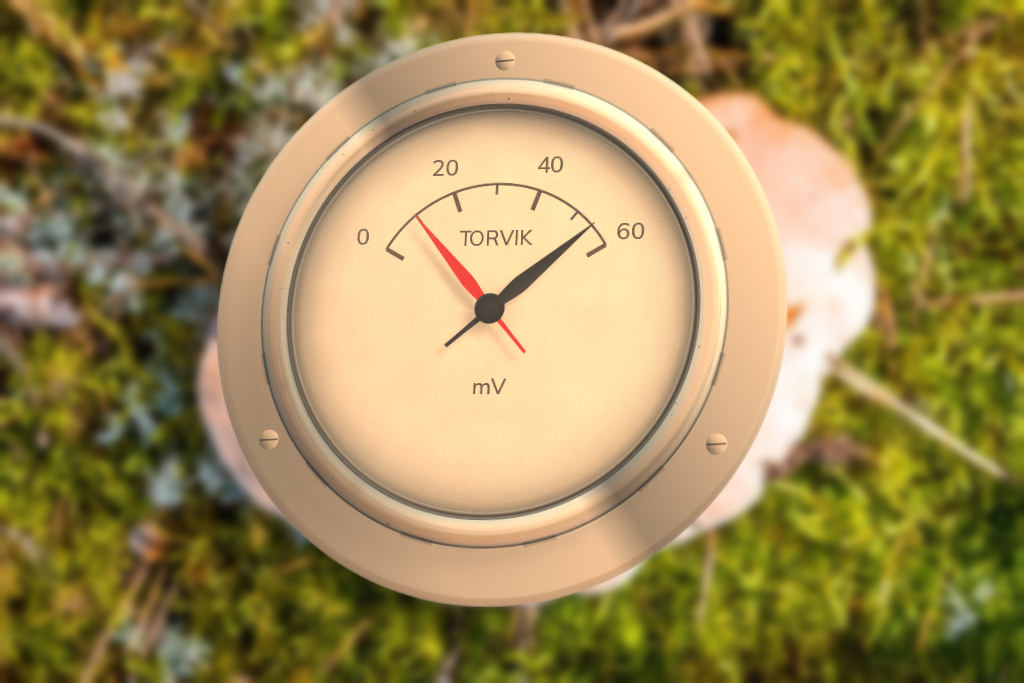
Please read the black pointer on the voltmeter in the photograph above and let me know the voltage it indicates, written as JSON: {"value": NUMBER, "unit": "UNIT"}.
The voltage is {"value": 55, "unit": "mV"}
